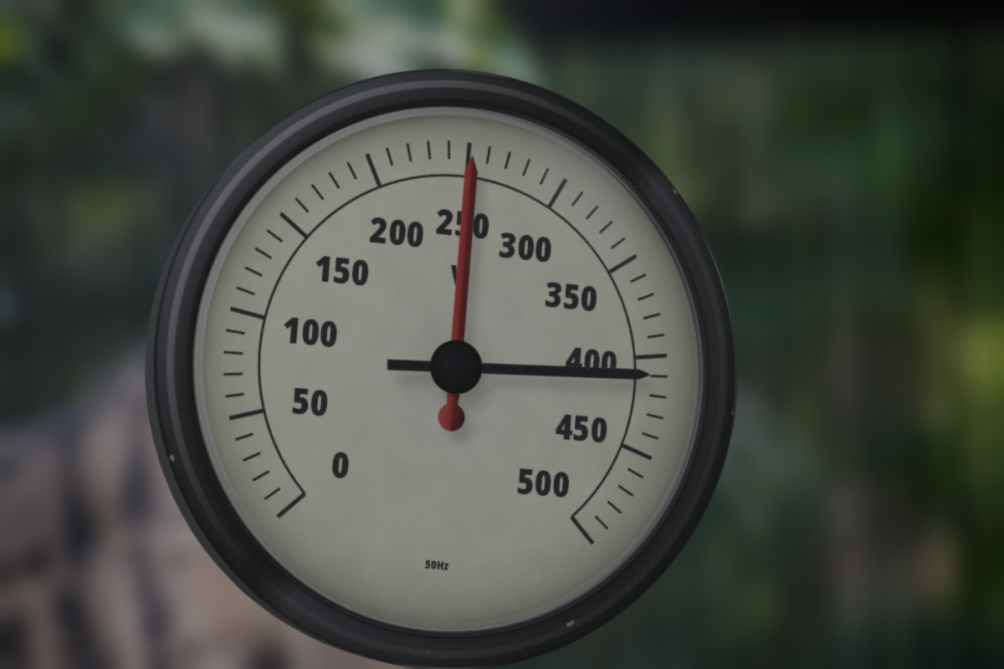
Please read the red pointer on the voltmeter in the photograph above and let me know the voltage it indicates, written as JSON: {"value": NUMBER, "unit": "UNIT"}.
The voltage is {"value": 250, "unit": "V"}
